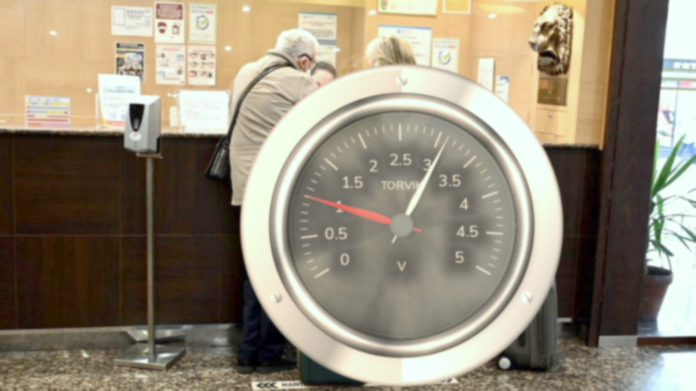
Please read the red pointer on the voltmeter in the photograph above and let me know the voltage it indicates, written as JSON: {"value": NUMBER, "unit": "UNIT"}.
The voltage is {"value": 1, "unit": "V"}
